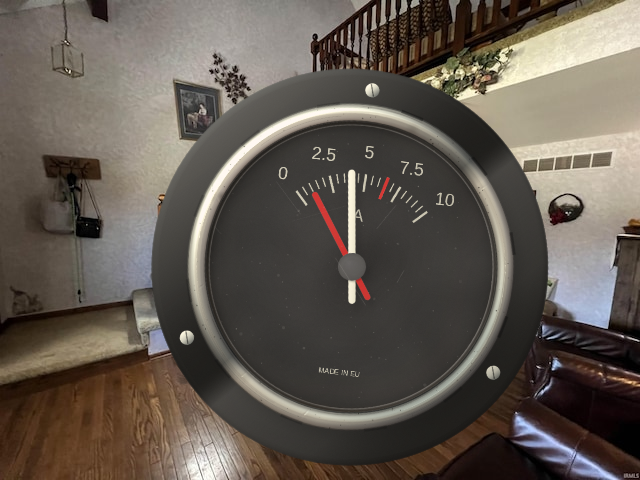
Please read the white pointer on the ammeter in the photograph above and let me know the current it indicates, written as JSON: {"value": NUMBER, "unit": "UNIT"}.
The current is {"value": 4, "unit": "A"}
